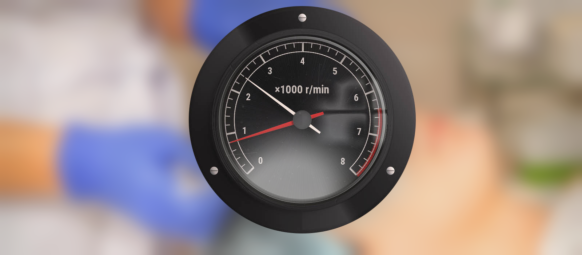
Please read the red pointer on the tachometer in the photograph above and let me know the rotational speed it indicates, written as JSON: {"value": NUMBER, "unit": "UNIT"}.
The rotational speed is {"value": 800, "unit": "rpm"}
